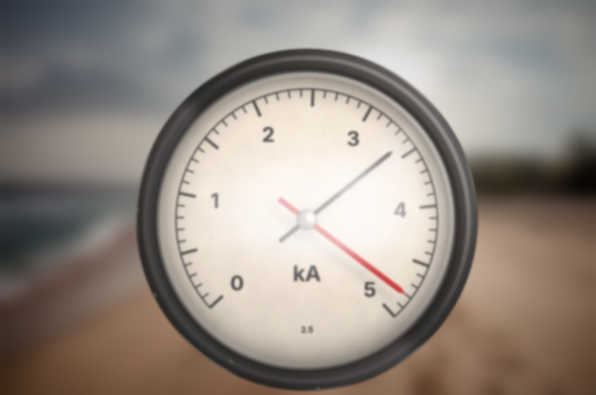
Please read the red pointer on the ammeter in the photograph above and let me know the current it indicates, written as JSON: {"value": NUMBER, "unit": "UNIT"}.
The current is {"value": 4.8, "unit": "kA"}
